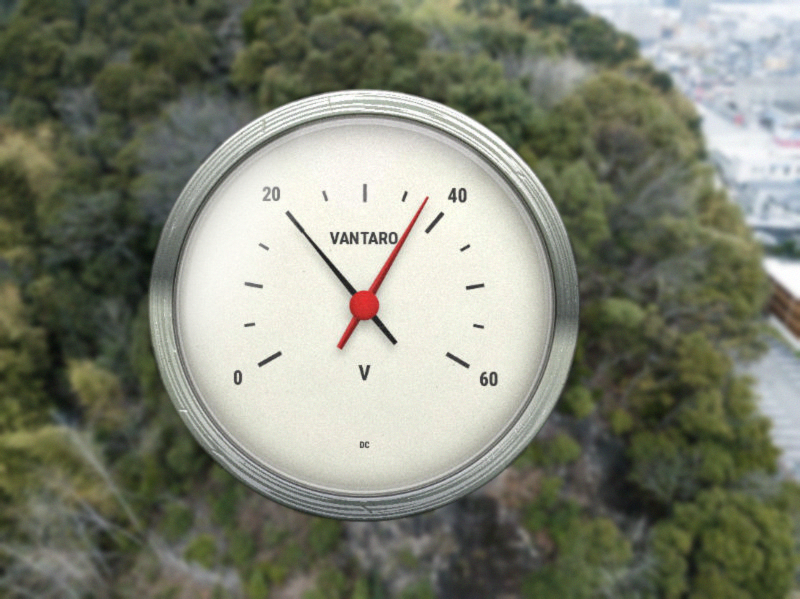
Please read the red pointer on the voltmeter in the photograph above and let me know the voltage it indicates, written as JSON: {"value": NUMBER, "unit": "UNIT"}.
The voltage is {"value": 37.5, "unit": "V"}
